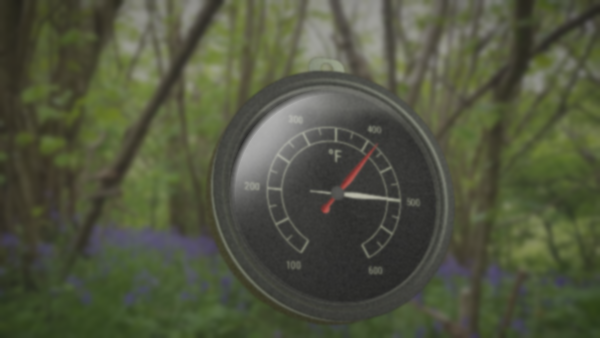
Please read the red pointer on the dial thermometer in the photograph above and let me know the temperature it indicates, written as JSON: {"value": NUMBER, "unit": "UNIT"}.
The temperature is {"value": 412.5, "unit": "°F"}
